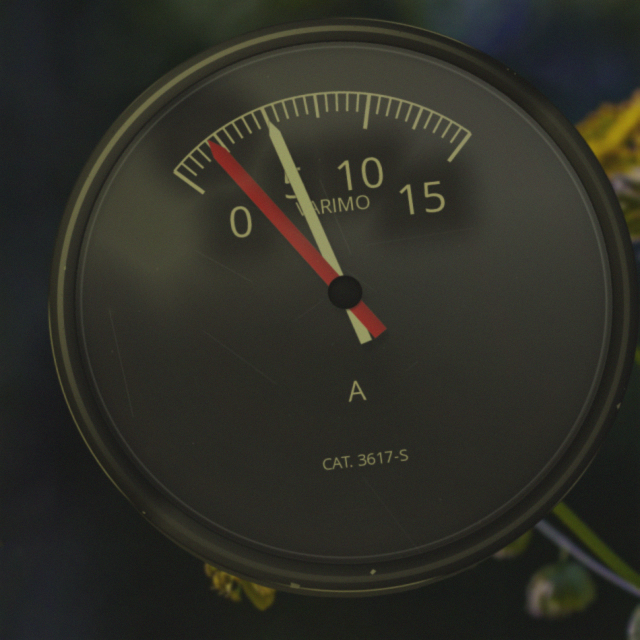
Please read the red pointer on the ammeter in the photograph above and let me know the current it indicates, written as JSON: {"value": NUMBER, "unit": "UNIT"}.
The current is {"value": 2, "unit": "A"}
